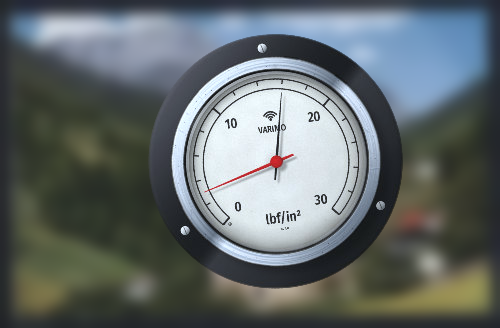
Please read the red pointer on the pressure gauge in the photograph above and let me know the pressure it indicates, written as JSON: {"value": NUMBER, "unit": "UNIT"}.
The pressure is {"value": 3, "unit": "psi"}
